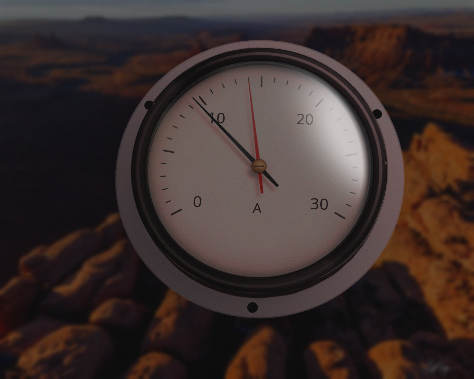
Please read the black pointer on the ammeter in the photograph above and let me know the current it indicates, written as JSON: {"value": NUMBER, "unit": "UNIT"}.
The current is {"value": 9.5, "unit": "A"}
